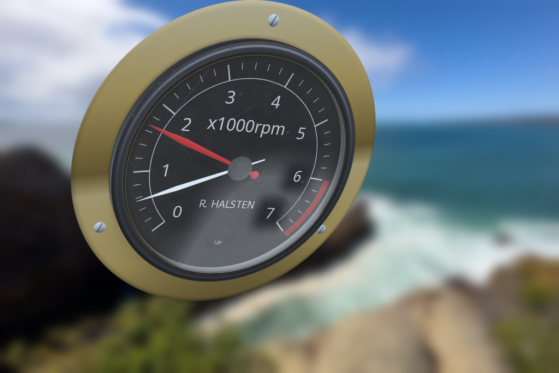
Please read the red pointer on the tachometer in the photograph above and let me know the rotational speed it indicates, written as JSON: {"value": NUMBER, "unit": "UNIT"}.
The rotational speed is {"value": 1700, "unit": "rpm"}
